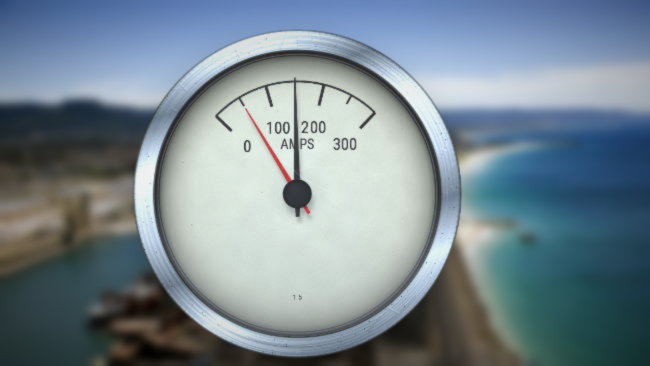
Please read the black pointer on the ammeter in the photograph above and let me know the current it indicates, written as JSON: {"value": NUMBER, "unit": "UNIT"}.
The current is {"value": 150, "unit": "A"}
